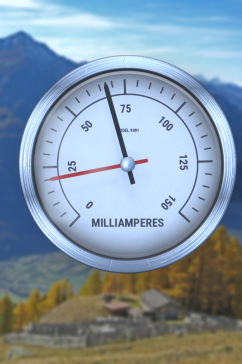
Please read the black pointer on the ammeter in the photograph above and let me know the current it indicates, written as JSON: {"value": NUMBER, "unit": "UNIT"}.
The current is {"value": 67.5, "unit": "mA"}
